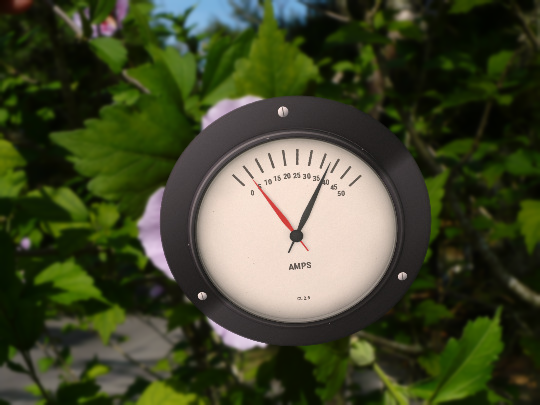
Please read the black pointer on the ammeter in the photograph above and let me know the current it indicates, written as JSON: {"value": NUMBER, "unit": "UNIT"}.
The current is {"value": 37.5, "unit": "A"}
